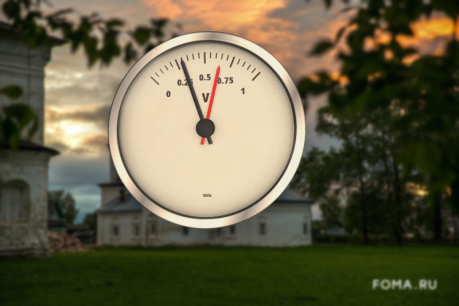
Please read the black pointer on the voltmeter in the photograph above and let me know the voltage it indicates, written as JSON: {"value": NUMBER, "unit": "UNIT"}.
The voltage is {"value": 0.3, "unit": "V"}
